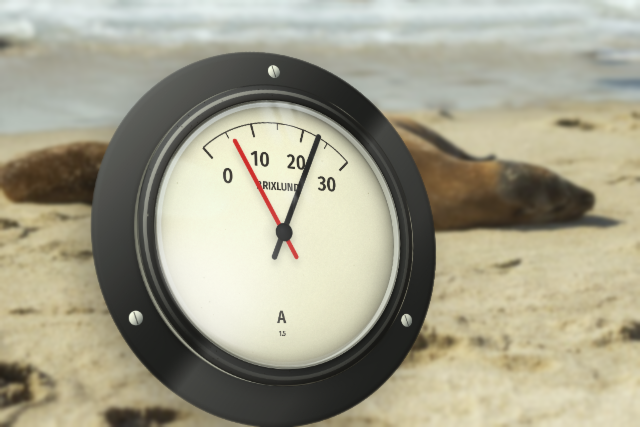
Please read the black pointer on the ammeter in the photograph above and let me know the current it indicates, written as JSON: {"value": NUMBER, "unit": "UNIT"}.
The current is {"value": 22.5, "unit": "A"}
